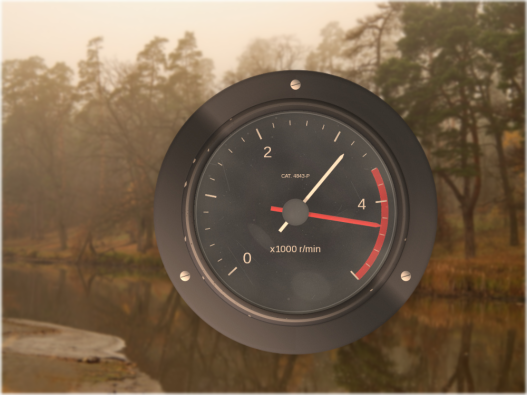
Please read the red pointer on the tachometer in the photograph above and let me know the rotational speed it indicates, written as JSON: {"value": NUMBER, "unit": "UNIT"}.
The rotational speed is {"value": 4300, "unit": "rpm"}
